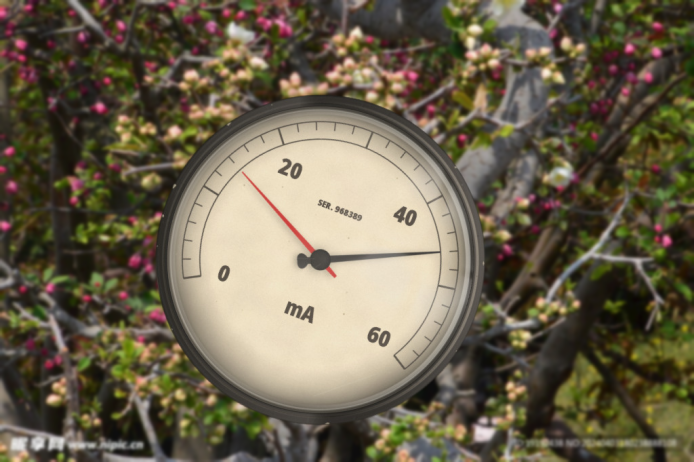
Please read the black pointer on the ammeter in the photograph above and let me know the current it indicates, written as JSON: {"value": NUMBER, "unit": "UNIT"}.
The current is {"value": 46, "unit": "mA"}
